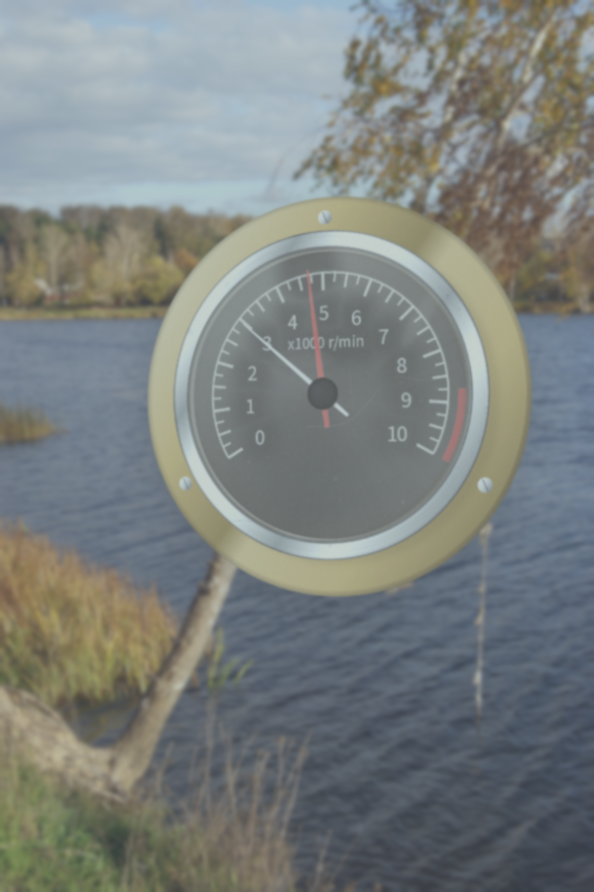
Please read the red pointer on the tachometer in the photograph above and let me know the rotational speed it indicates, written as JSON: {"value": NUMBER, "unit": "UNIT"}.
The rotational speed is {"value": 4750, "unit": "rpm"}
